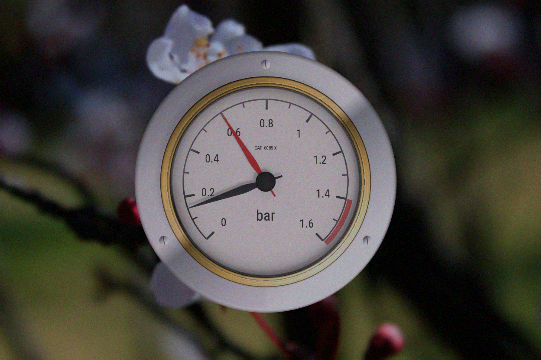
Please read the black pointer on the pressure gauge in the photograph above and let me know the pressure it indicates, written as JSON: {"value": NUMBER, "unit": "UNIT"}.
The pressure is {"value": 0.15, "unit": "bar"}
